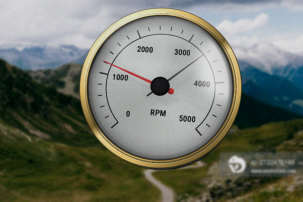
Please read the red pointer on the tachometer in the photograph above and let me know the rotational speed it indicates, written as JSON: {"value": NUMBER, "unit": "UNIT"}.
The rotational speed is {"value": 1200, "unit": "rpm"}
